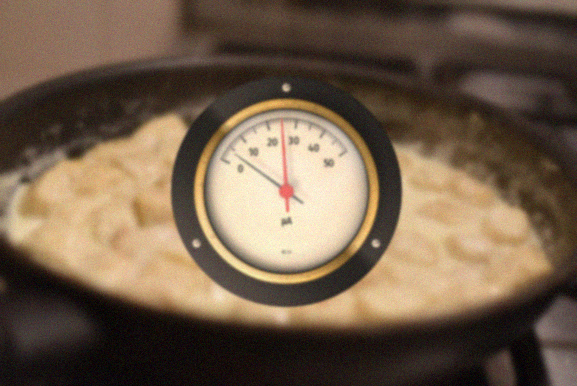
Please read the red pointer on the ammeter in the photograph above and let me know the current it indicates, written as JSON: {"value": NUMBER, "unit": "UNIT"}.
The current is {"value": 25, "unit": "µA"}
